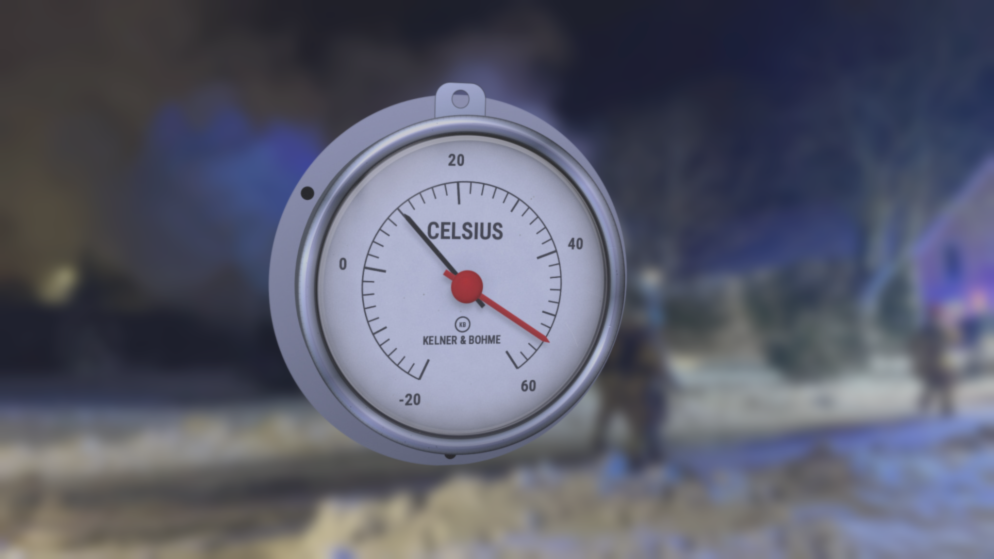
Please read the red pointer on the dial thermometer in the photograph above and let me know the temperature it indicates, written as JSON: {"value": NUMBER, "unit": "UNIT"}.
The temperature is {"value": 54, "unit": "°C"}
